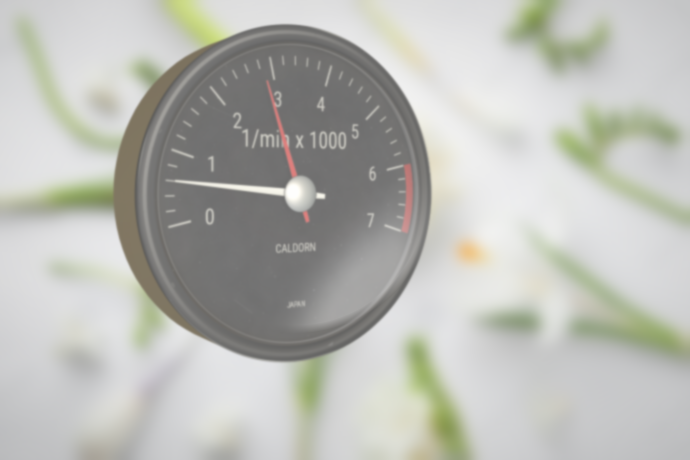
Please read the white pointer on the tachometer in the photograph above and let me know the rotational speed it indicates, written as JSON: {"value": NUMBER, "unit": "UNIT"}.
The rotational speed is {"value": 600, "unit": "rpm"}
